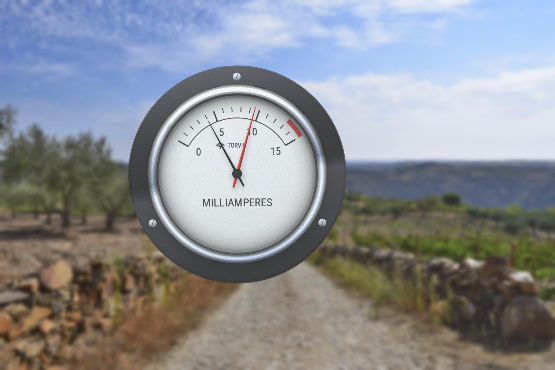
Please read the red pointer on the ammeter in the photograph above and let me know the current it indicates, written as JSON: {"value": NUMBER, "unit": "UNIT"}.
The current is {"value": 9.5, "unit": "mA"}
